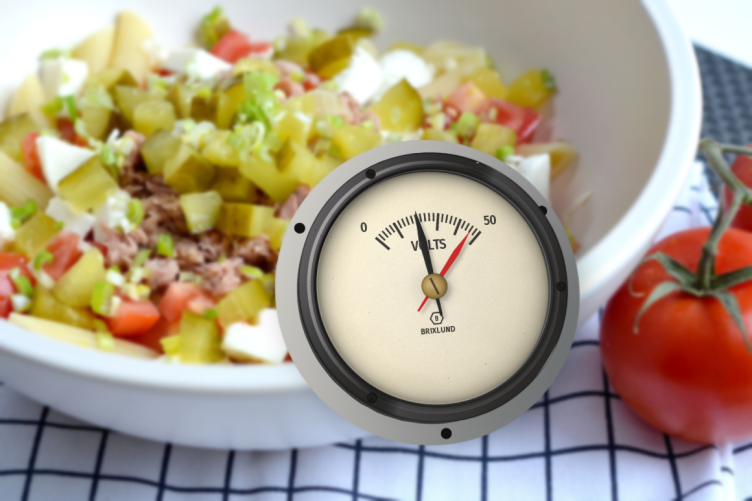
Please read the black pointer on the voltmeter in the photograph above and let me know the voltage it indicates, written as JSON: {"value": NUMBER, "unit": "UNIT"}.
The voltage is {"value": 20, "unit": "V"}
